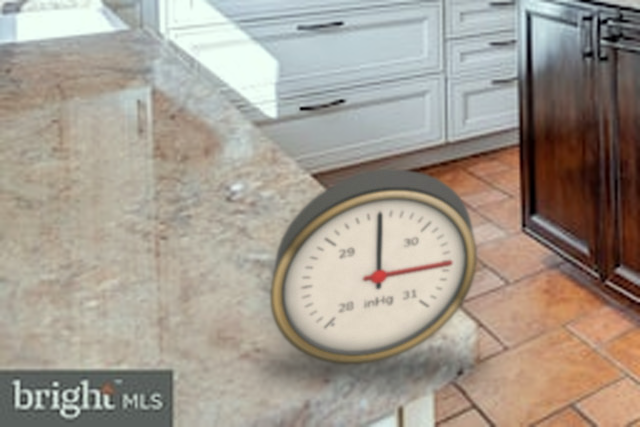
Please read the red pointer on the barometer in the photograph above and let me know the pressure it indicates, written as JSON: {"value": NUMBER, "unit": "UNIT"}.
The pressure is {"value": 30.5, "unit": "inHg"}
